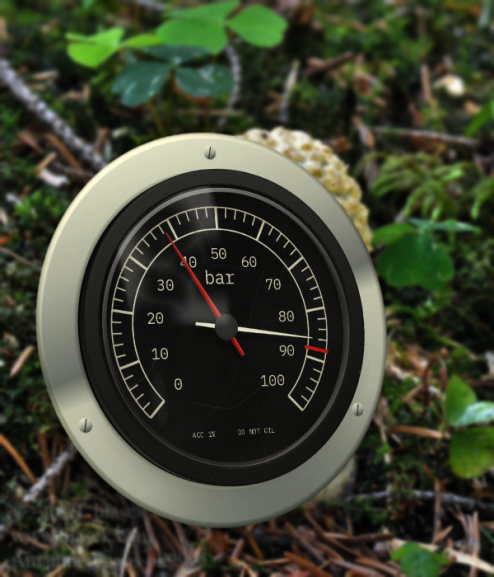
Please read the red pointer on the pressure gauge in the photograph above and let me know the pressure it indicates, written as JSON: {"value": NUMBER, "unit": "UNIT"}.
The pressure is {"value": 38, "unit": "bar"}
